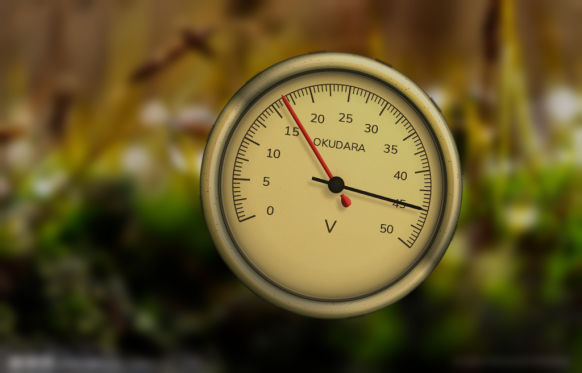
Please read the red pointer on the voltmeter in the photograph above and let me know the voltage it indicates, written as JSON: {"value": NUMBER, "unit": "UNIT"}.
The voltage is {"value": 16.5, "unit": "V"}
